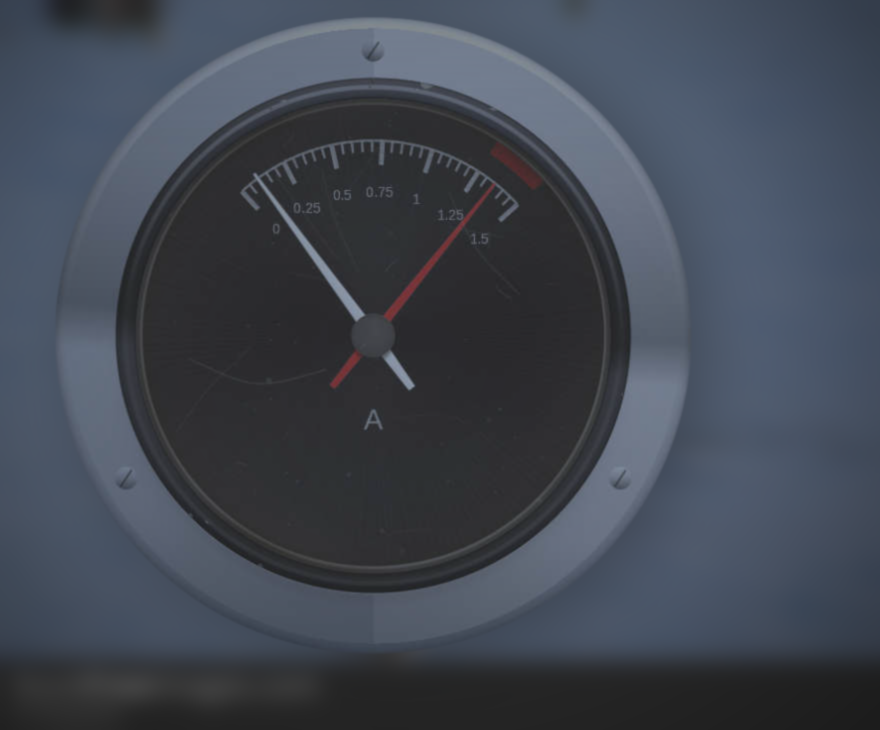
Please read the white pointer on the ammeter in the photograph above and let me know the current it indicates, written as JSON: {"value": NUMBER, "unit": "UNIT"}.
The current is {"value": 0.1, "unit": "A"}
